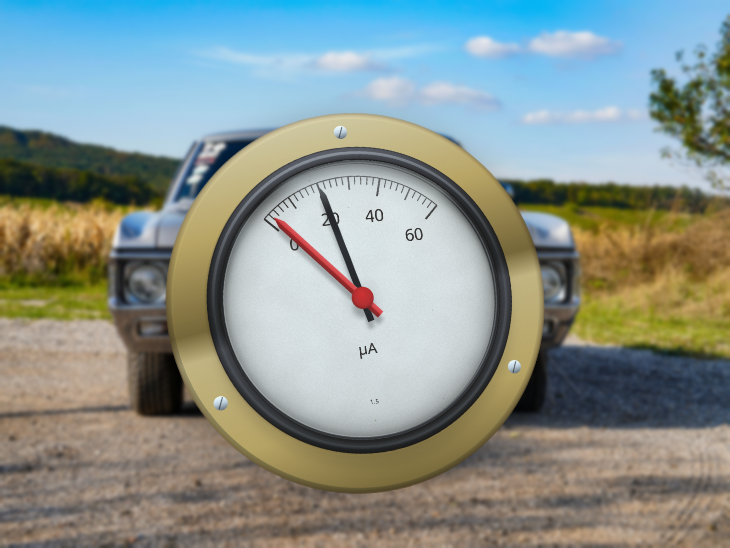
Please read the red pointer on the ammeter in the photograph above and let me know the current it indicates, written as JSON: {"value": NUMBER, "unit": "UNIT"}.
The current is {"value": 2, "unit": "µA"}
